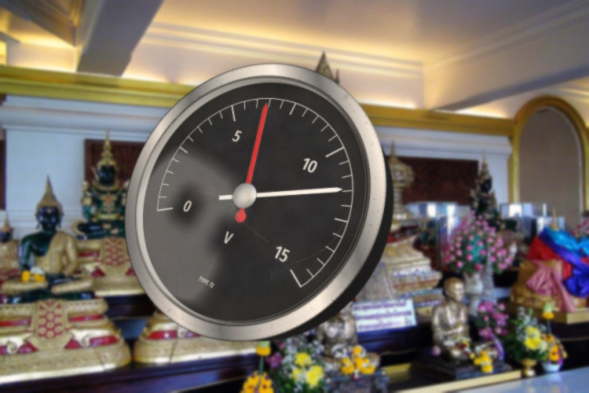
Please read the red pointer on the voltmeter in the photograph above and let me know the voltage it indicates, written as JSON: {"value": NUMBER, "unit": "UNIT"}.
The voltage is {"value": 6.5, "unit": "V"}
